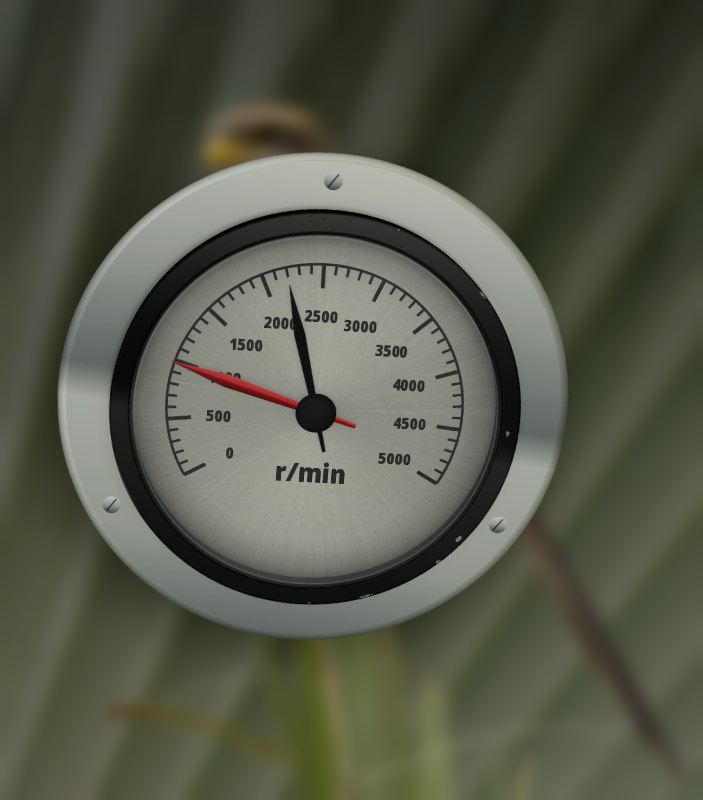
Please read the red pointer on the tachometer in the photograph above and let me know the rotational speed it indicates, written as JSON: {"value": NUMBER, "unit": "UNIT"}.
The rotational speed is {"value": 1000, "unit": "rpm"}
